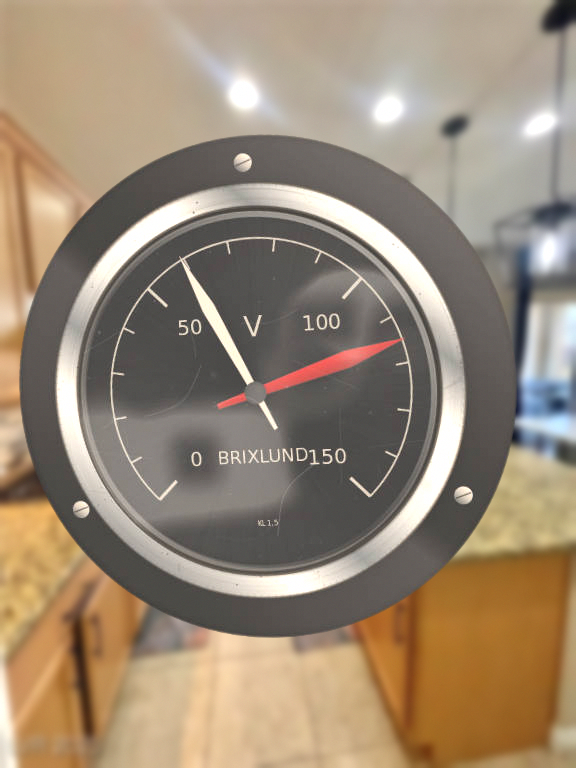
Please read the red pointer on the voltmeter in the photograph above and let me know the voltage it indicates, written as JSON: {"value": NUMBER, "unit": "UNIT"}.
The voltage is {"value": 115, "unit": "V"}
